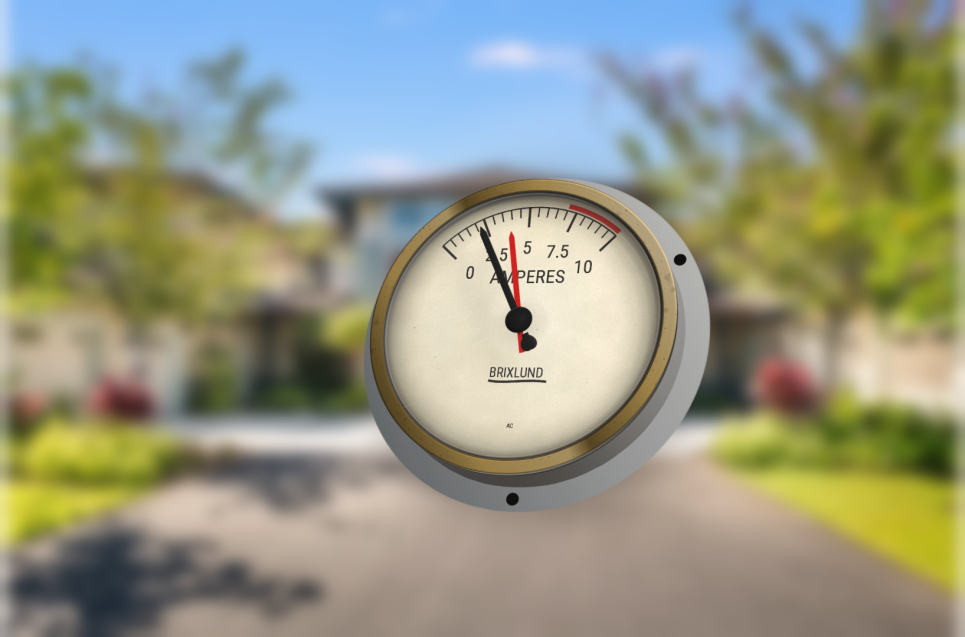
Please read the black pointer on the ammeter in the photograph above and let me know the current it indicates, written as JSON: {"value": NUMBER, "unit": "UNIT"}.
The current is {"value": 2.25, "unit": "A"}
